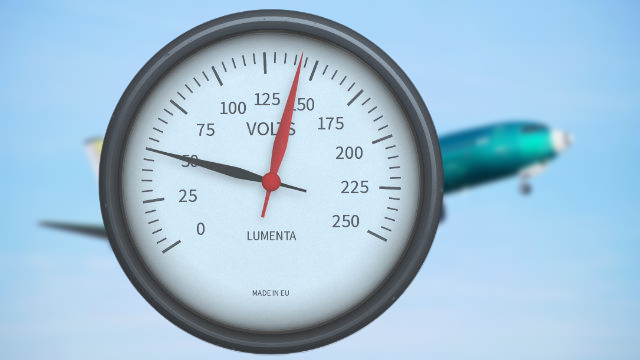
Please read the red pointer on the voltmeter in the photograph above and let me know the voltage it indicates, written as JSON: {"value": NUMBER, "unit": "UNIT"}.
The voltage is {"value": 142.5, "unit": "V"}
